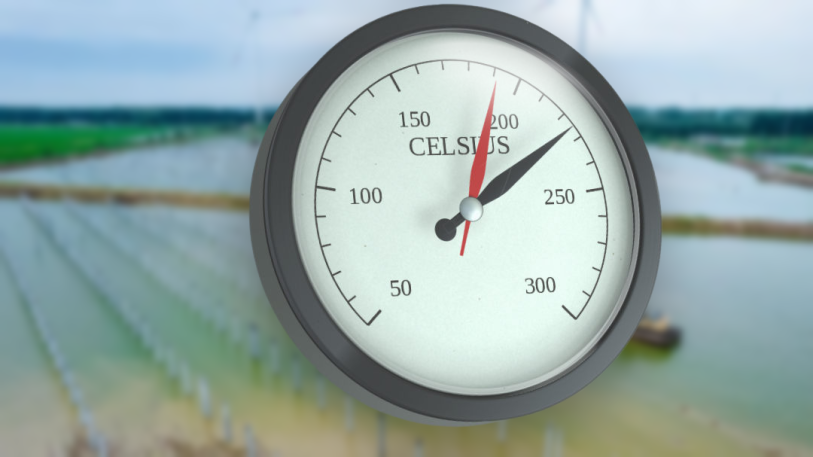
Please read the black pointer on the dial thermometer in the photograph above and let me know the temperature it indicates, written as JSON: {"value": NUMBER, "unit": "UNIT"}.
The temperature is {"value": 225, "unit": "°C"}
